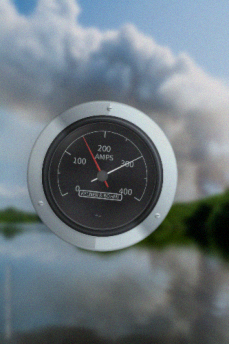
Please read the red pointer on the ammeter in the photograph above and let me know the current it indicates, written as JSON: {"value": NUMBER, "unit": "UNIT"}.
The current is {"value": 150, "unit": "A"}
